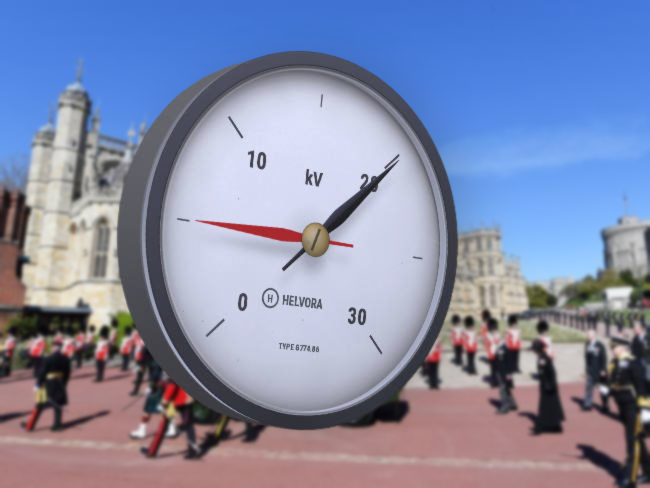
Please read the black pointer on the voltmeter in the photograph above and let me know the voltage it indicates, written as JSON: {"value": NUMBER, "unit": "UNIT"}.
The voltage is {"value": 20, "unit": "kV"}
